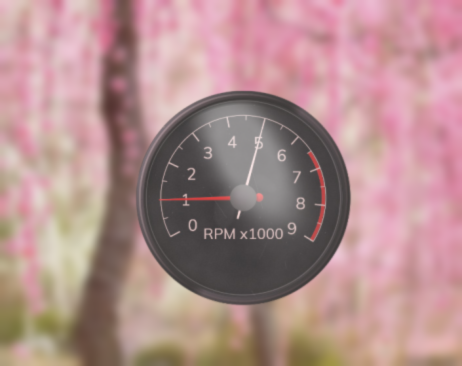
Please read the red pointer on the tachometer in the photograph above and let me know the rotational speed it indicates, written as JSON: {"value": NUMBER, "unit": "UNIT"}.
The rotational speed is {"value": 1000, "unit": "rpm"}
